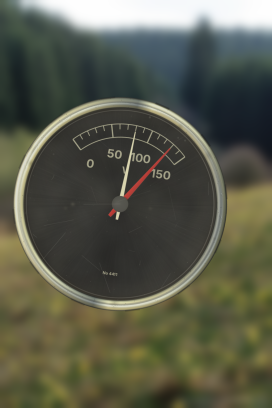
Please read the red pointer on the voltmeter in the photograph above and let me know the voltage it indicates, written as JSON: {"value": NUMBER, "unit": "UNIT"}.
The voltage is {"value": 130, "unit": "V"}
